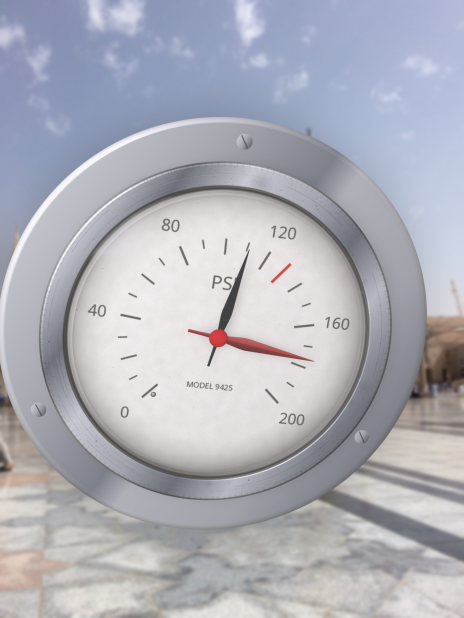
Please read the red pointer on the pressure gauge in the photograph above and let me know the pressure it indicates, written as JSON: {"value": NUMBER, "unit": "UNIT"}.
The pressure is {"value": 175, "unit": "psi"}
